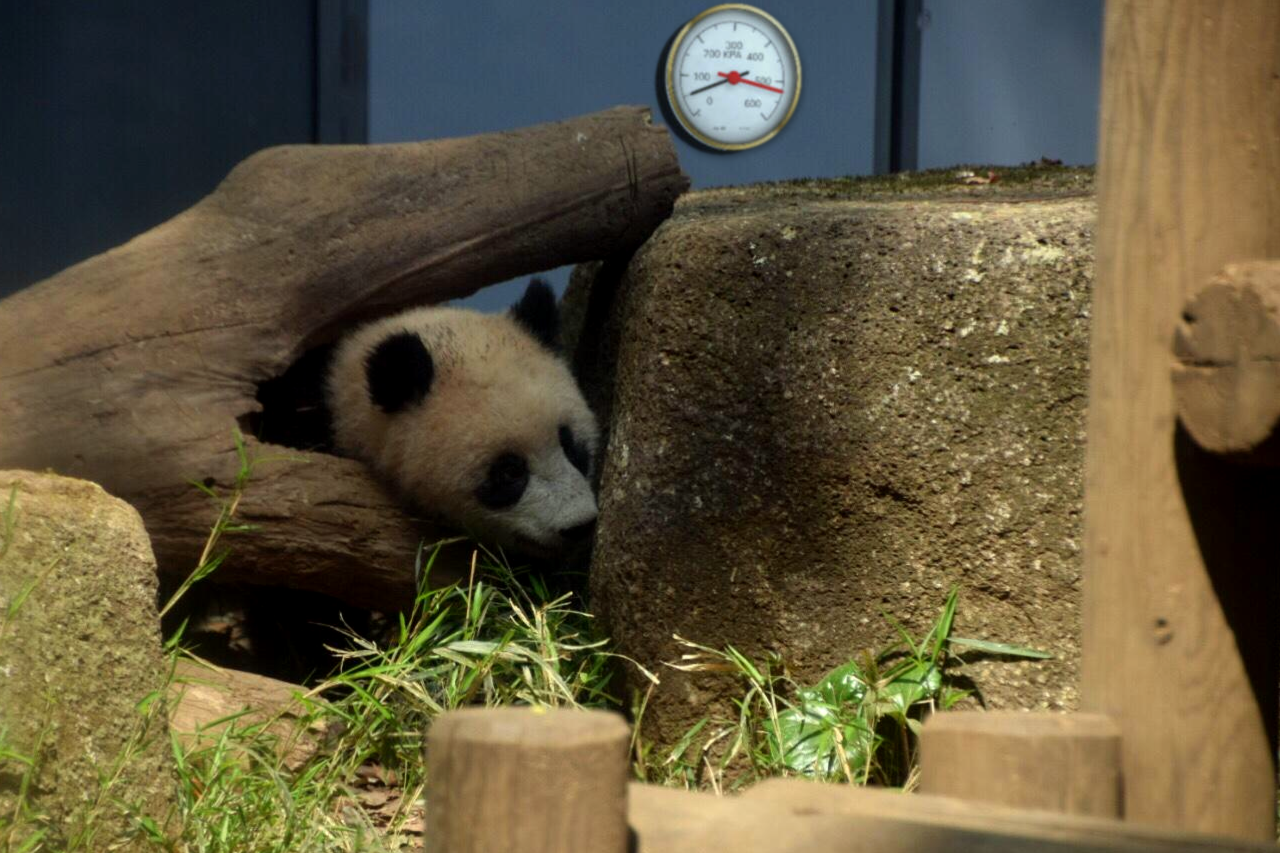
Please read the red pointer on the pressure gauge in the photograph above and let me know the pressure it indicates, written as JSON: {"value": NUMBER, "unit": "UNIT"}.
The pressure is {"value": 525, "unit": "kPa"}
